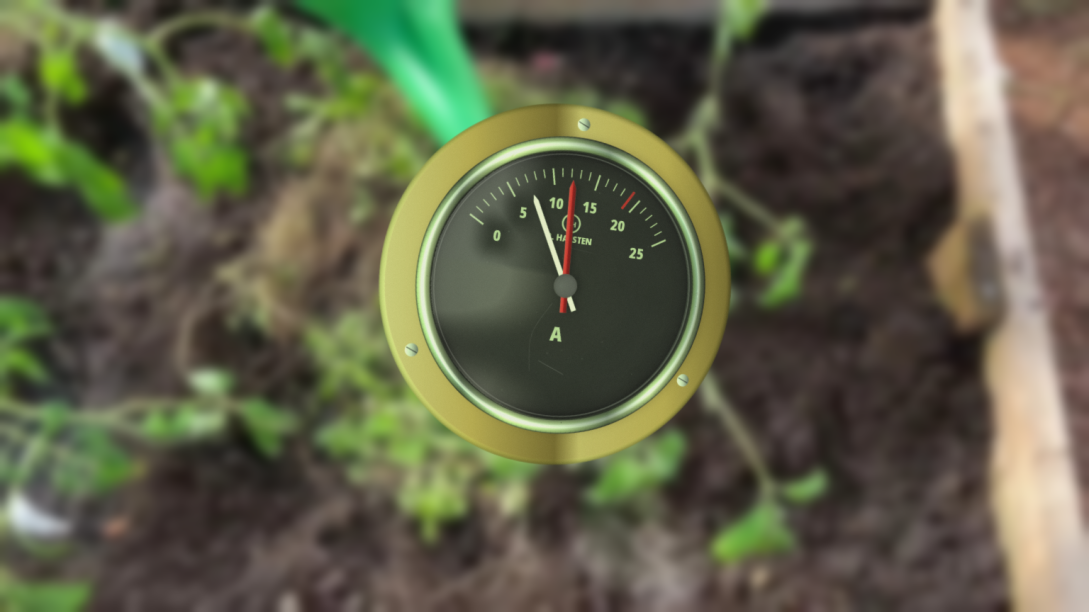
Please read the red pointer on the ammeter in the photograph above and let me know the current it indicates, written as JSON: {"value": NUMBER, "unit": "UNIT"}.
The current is {"value": 12, "unit": "A"}
